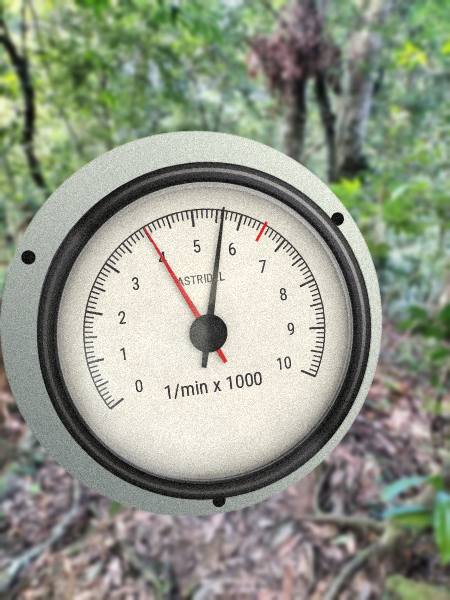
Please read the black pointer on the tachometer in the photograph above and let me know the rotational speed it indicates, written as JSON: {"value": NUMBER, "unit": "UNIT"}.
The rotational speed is {"value": 5600, "unit": "rpm"}
